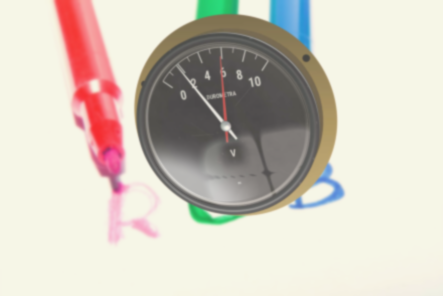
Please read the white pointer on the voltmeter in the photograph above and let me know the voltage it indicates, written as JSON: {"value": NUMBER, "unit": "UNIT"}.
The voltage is {"value": 2, "unit": "V"}
